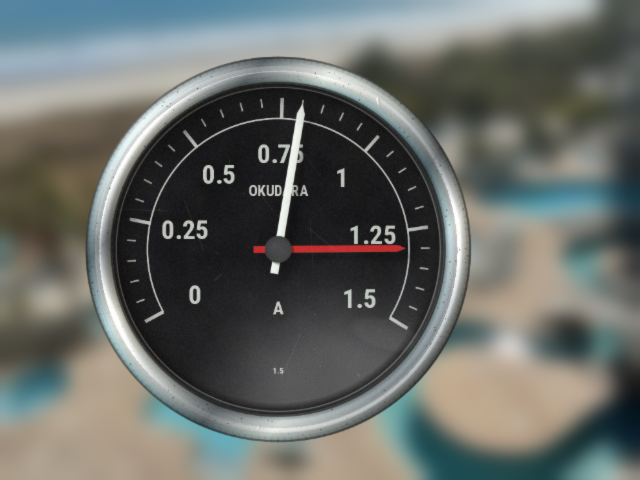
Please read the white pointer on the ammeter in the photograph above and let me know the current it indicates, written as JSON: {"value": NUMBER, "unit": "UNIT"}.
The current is {"value": 0.8, "unit": "A"}
